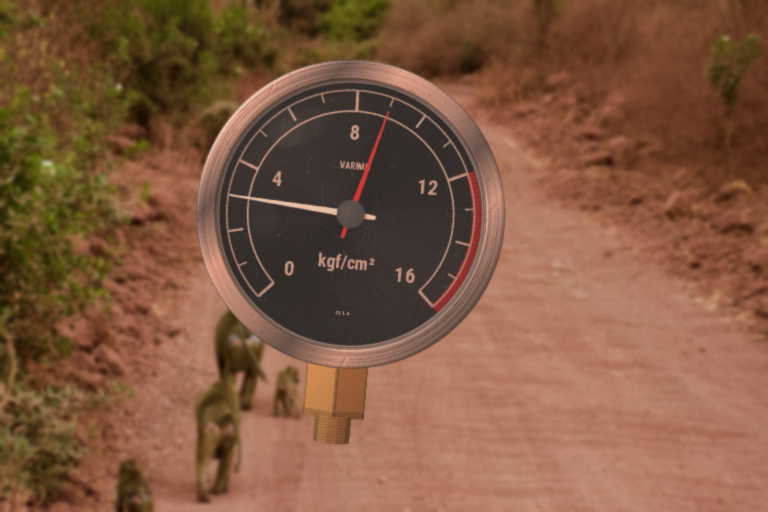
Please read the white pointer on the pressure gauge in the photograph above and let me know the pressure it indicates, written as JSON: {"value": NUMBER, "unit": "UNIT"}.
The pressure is {"value": 3, "unit": "kg/cm²"}
